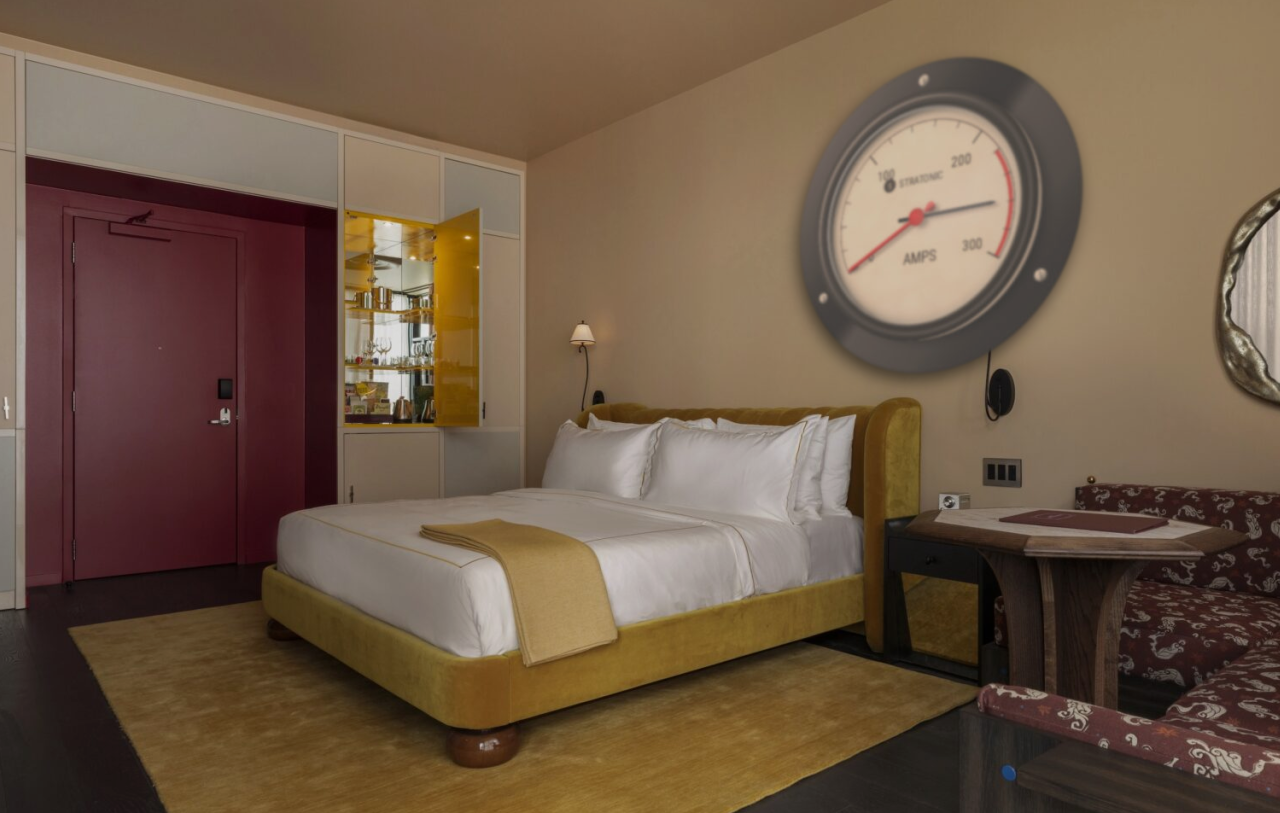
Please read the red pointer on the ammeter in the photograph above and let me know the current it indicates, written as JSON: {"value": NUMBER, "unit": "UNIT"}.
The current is {"value": 0, "unit": "A"}
